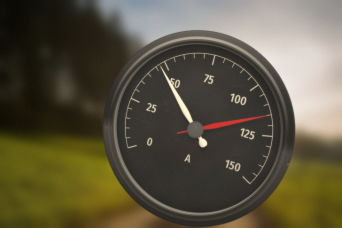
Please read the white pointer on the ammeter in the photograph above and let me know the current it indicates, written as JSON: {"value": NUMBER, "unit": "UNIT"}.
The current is {"value": 47.5, "unit": "A"}
